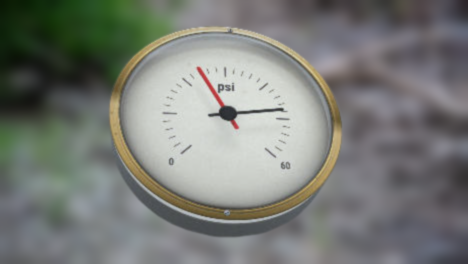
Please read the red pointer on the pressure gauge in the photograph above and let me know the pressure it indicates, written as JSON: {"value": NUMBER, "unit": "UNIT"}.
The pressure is {"value": 24, "unit": "psi"}
